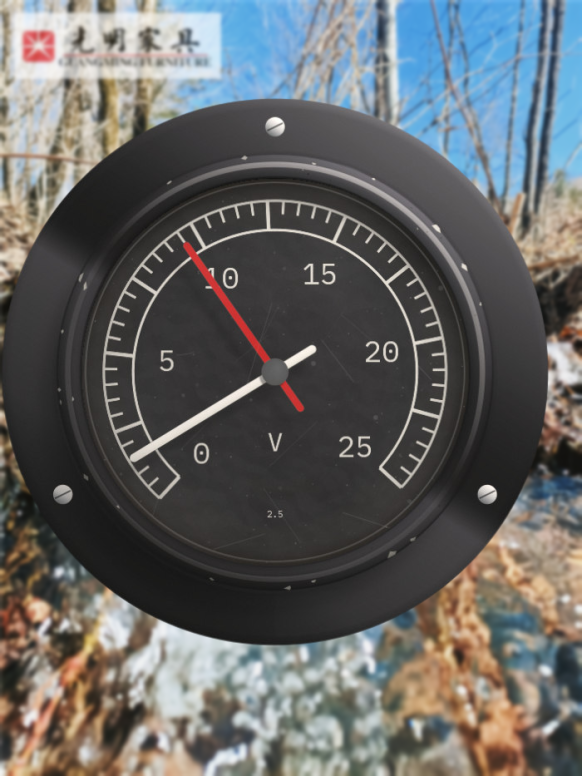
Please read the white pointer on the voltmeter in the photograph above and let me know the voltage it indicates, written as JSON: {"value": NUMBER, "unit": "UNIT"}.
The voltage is {"value": 1.5, "unit": "V"}
